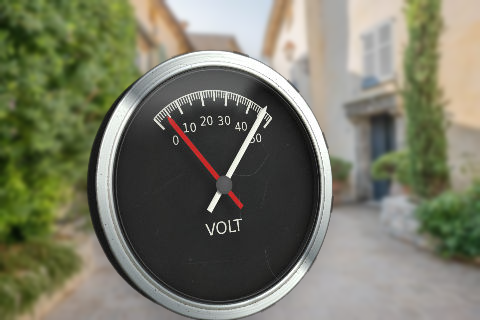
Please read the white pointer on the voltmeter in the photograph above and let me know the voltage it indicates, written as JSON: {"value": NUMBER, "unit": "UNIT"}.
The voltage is {"value": 45, "unit": "V"}
